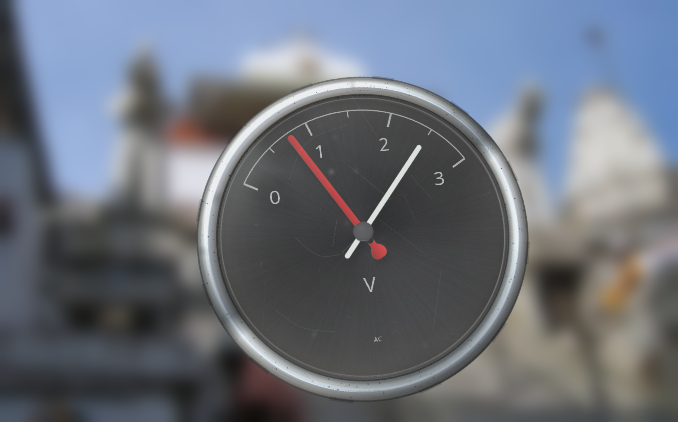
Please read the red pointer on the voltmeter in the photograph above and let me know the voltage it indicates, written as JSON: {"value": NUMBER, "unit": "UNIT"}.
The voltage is {"value": 0.75, "unit": "V"}
